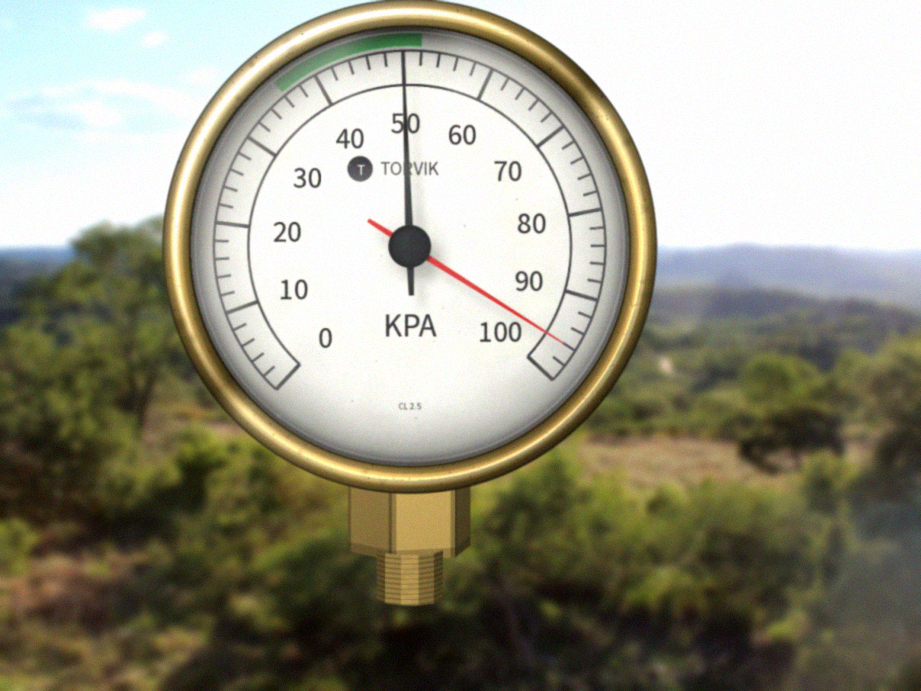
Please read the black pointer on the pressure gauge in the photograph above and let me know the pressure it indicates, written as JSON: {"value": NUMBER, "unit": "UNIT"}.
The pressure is {"value": 50, "unit": "kPa"}
